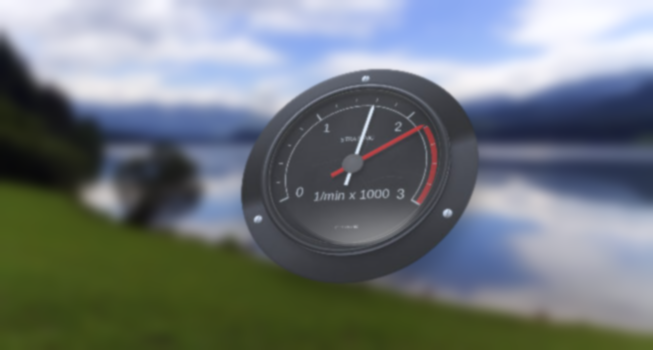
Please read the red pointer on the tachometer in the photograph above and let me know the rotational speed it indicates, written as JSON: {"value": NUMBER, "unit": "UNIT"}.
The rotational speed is {"value": 2200, "unit": "rpm"}
